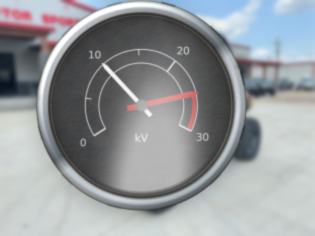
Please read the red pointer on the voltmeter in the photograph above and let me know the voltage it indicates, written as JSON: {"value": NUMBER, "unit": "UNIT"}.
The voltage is {"value": 25, "unit": "kV"}
